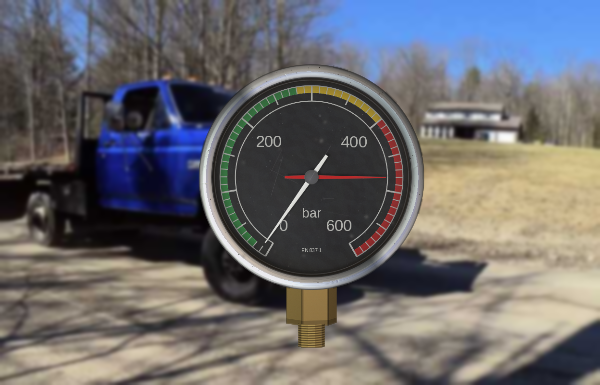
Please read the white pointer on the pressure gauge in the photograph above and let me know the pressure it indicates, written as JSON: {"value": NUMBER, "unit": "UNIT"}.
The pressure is {"value": 10, "unit": "bar"}
